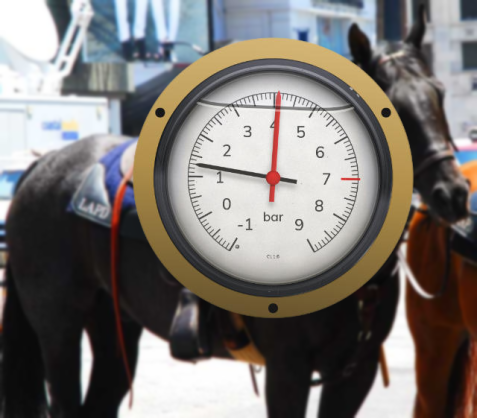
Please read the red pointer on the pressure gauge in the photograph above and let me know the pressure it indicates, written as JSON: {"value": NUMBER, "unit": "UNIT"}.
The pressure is {"value": 4.1, "unit": "bar"}
